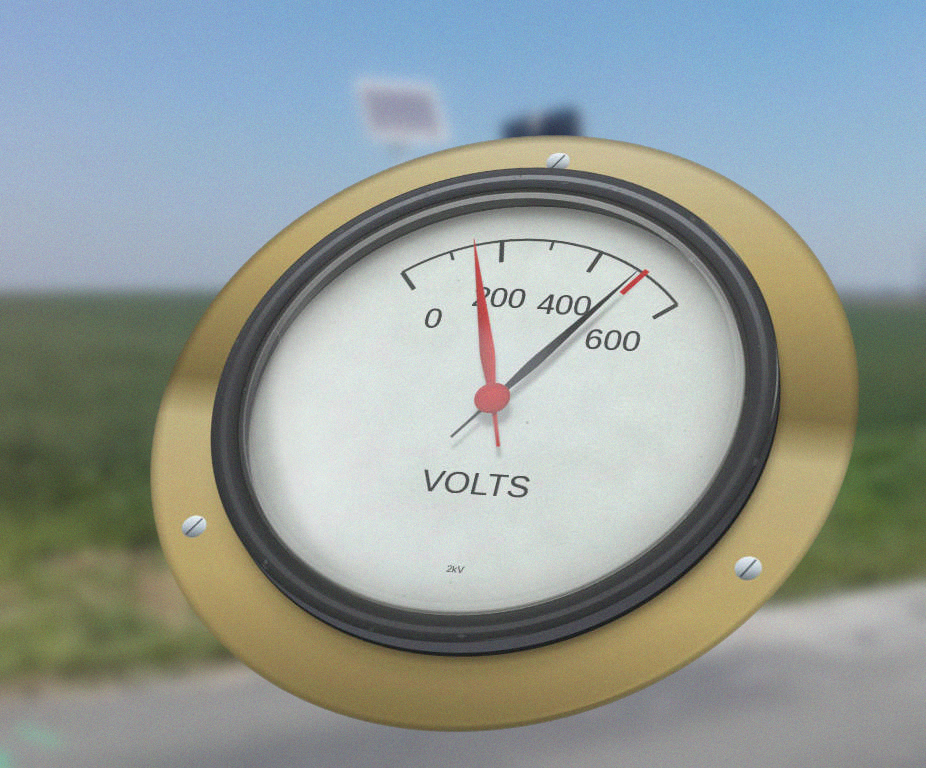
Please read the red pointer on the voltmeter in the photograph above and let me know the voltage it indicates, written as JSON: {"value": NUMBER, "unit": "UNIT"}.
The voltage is {"value": 150, "unit": "V"}
